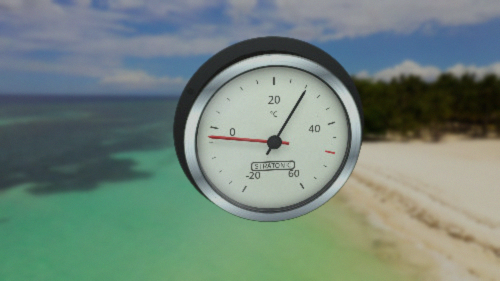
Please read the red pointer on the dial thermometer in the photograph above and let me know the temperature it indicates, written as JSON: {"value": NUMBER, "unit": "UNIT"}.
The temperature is {"value": -2, "unit": "°C"}
